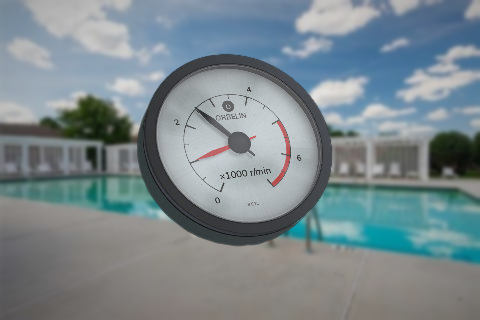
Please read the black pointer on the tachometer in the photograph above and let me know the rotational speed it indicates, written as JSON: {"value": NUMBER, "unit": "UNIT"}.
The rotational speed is {"value": 2500, "unit": "rpm"}
